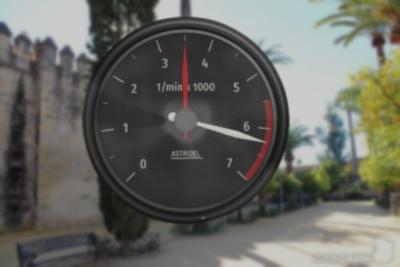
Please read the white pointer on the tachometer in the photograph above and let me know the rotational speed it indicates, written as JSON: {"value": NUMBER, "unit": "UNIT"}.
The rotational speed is {"value": 6250, "unit": "rpm"}
